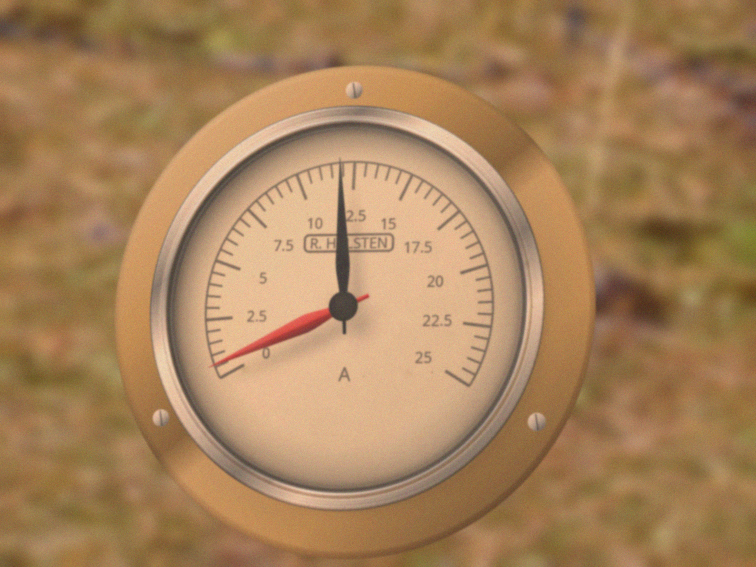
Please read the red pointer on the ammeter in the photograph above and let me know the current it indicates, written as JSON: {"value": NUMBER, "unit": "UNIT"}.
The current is {"value": 0.5, "unit": "A"}
